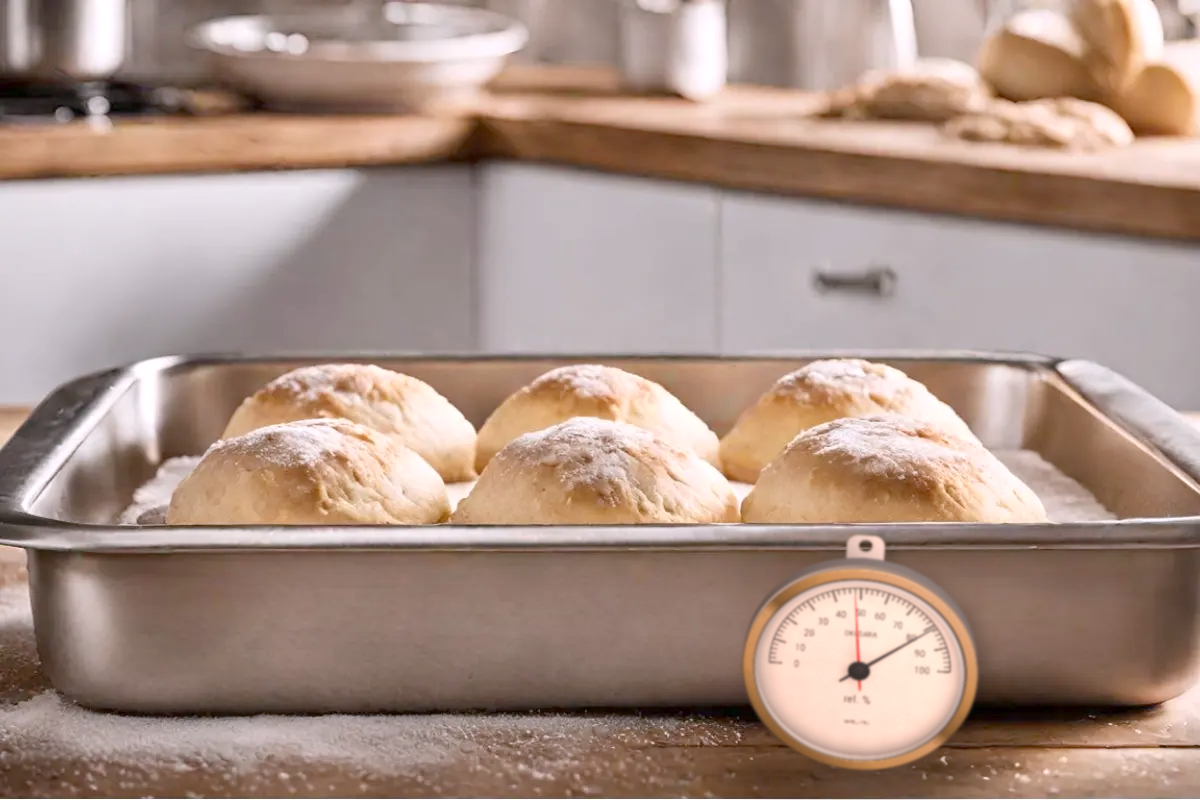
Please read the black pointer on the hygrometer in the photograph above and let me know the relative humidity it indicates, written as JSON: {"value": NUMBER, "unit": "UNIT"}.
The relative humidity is {"value": 80, "unit": "%"}
